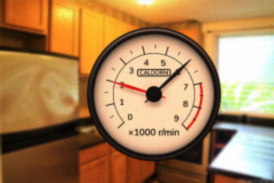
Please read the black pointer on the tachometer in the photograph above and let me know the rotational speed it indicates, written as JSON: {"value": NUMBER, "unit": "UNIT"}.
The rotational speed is {"value": 6000, "unit": "rpm"}
